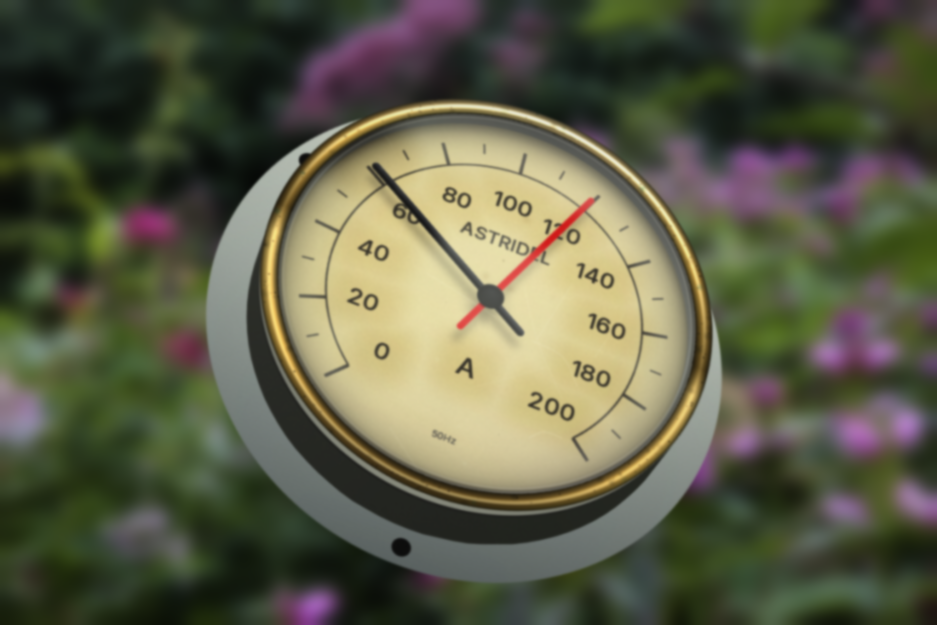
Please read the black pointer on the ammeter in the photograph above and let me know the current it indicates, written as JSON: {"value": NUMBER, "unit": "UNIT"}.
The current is {"value": 60, "unit": "A"}
